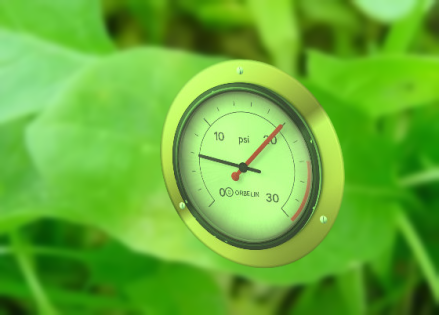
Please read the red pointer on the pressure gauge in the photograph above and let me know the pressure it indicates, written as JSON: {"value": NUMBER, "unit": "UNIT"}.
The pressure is {"value": 20, "unit": "psi"}
